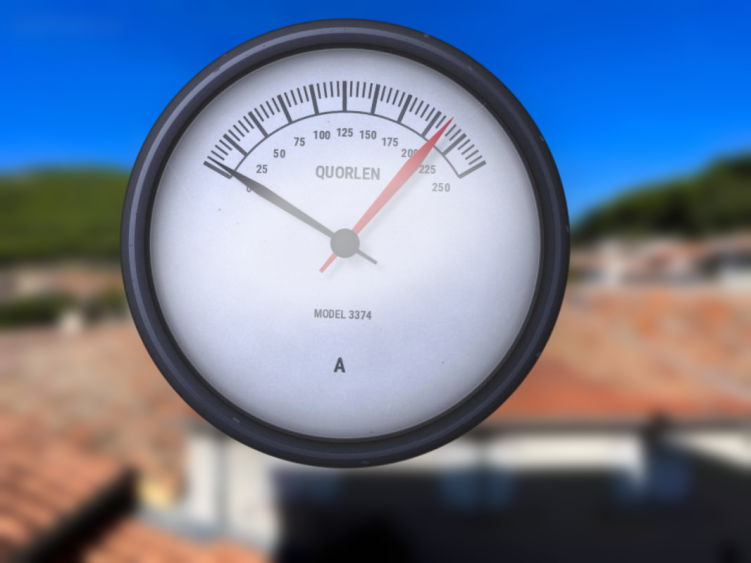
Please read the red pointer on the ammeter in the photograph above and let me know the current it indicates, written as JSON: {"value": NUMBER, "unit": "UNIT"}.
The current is {"value": 210, "unit": "A"}
